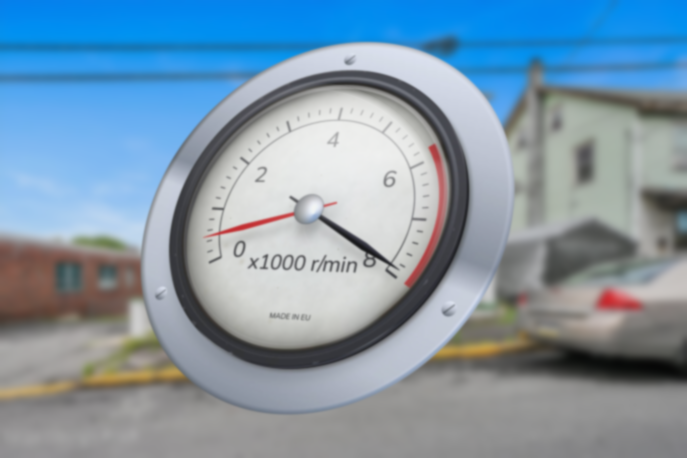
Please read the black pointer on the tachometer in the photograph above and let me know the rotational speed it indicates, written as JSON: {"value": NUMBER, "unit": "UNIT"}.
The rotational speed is {"value": 7900, "unit": "rpm"}
